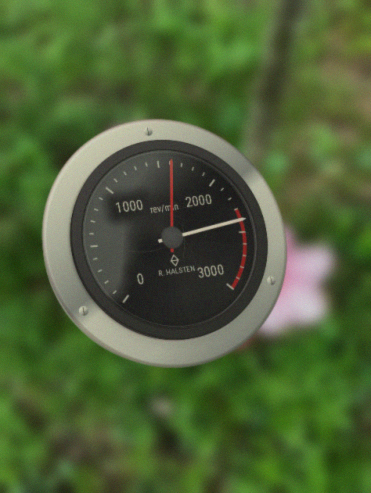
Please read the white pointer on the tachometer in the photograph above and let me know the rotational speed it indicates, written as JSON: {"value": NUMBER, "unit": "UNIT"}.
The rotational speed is {"value": 2400, "unit": "rpm"}
